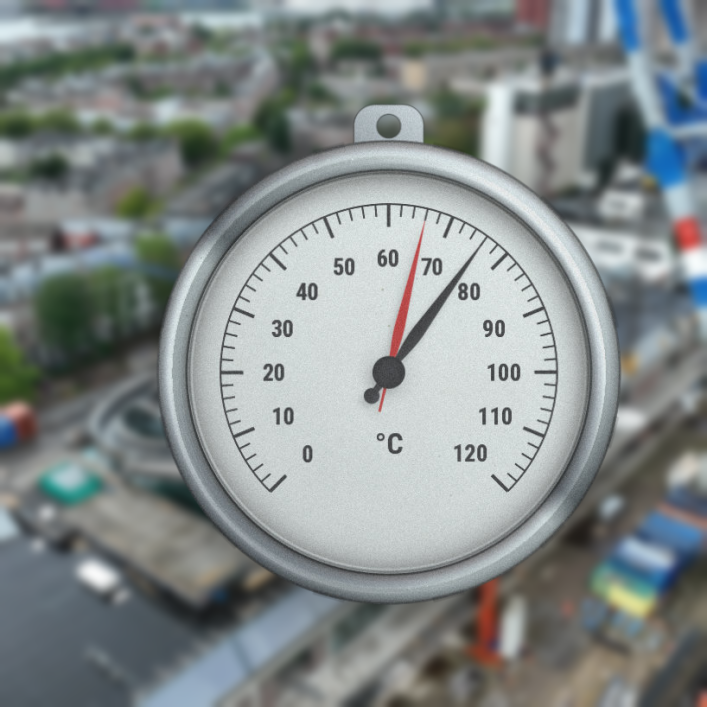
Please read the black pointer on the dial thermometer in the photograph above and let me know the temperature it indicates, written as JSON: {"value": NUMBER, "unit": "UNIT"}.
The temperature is {"value": 76, "unit": "°C"}
